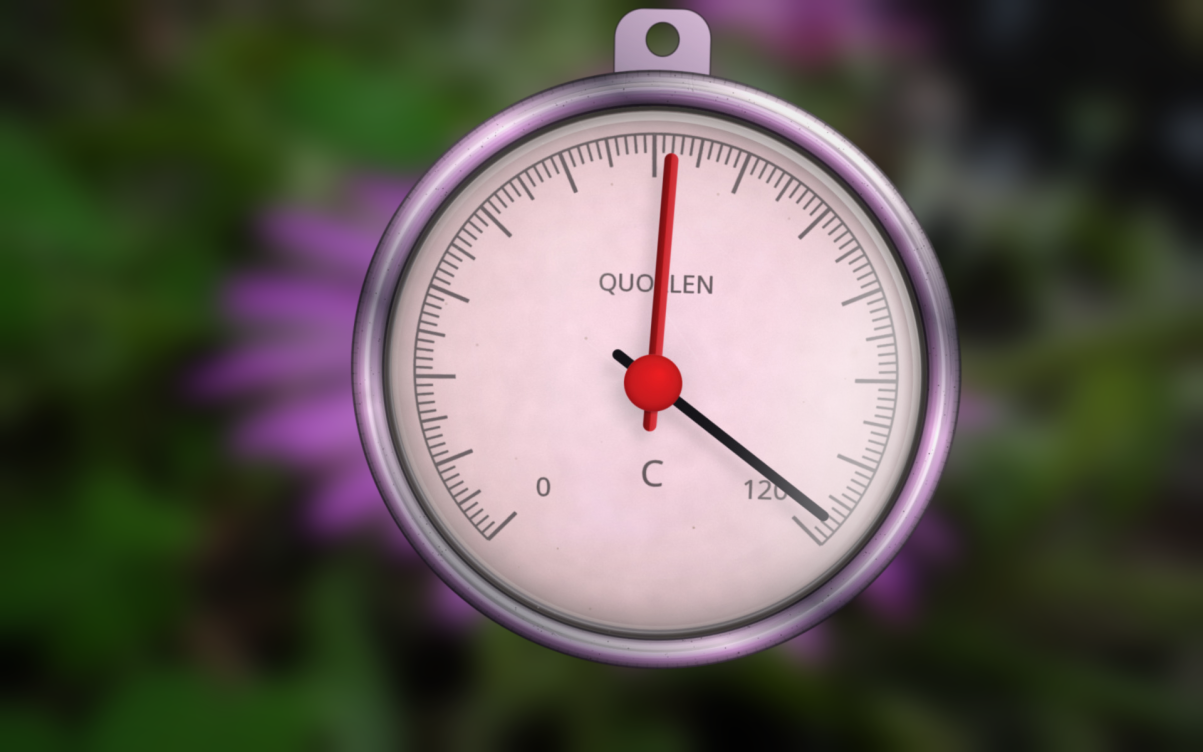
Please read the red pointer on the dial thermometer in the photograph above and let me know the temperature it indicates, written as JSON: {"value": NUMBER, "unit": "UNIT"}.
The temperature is {"value": 62, "unit": "°C"}
